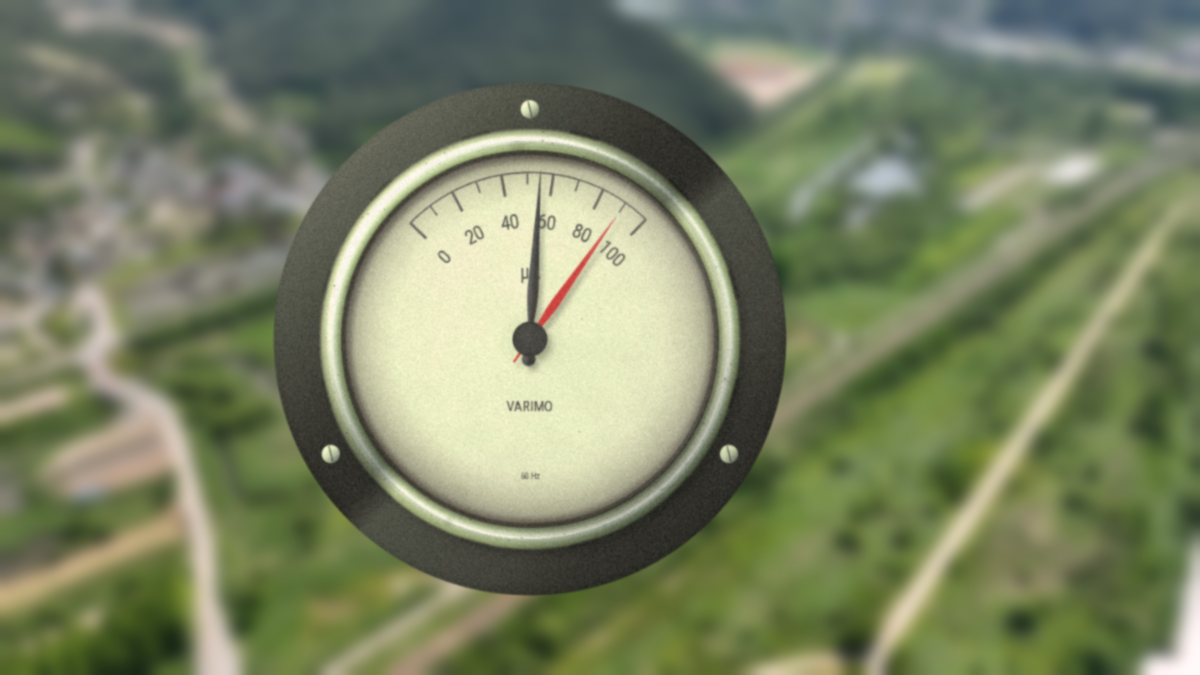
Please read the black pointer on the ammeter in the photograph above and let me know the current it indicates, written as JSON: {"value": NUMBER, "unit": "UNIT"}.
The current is {"value": 55, "unit": "µA"}
